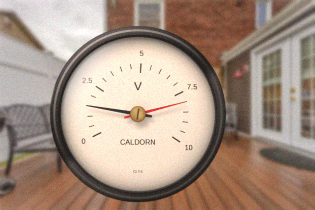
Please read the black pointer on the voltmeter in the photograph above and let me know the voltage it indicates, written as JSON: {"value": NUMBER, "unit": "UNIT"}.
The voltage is {"value": 1.5, "unit": "V"}
